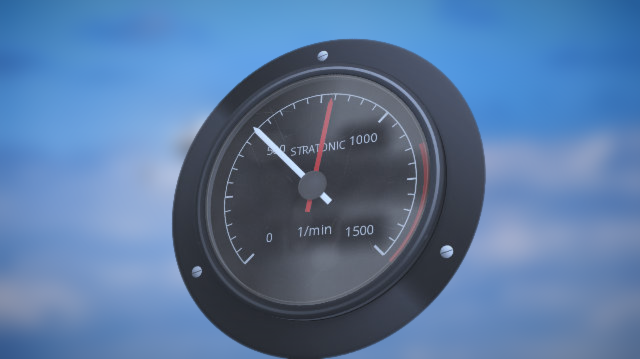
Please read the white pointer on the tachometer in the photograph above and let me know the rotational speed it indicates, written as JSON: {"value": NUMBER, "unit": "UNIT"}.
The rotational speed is {"value": 500, "unit": "rpm"}
